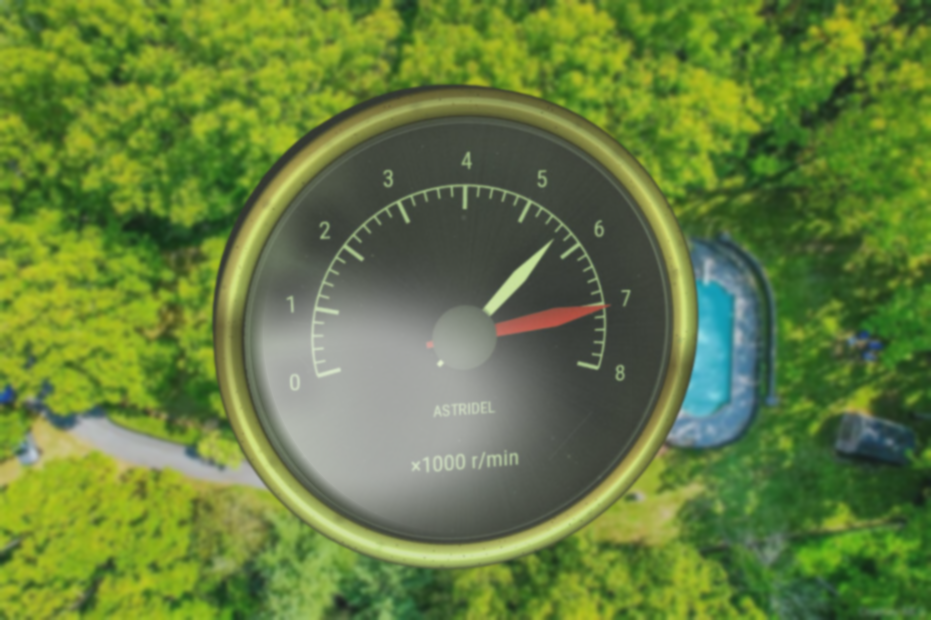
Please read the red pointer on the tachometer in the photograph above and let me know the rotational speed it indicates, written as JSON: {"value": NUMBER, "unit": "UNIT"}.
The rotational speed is {"value": 7000, "unit": "rpm"}
